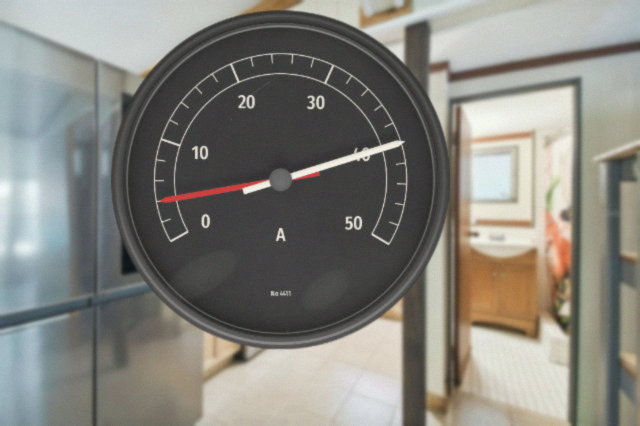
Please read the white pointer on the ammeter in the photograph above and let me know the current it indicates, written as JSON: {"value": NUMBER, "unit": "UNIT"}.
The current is {"value": 40, "unit": "A"}
